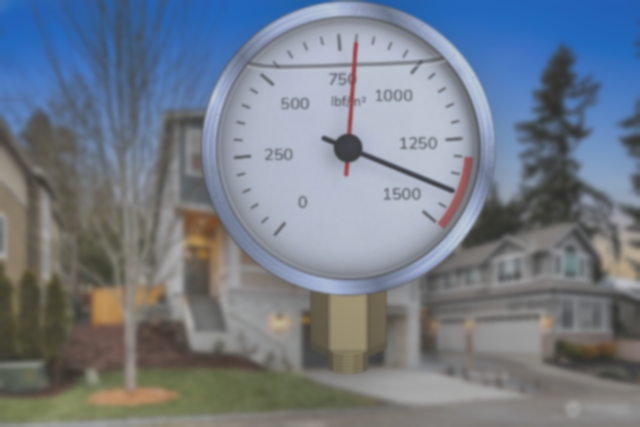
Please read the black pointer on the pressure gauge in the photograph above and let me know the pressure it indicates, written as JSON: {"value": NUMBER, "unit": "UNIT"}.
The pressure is {"value": 1400, "unit": "psi"}
